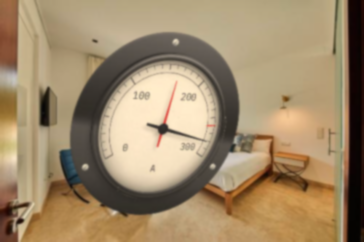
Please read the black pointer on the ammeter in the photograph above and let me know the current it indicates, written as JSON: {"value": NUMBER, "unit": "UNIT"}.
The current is {"value": 280, "unit": "A"}
